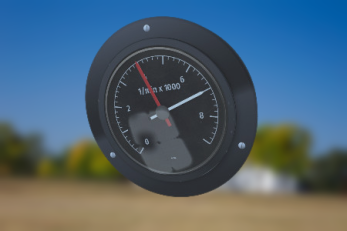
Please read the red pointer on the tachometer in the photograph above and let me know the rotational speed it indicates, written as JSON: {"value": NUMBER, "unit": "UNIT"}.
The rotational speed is {"value": 4000, "unit": "rpm"}
